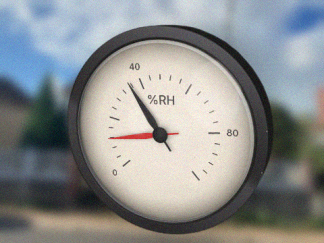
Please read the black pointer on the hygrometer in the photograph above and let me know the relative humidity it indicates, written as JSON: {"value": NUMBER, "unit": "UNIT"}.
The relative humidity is {"value": 36, "unit": "%"}
